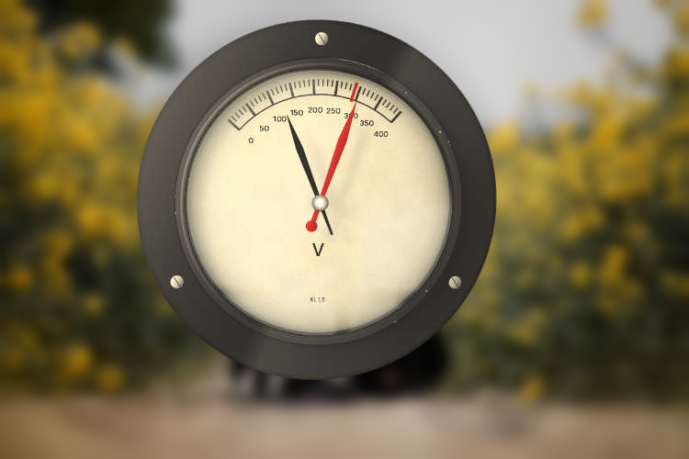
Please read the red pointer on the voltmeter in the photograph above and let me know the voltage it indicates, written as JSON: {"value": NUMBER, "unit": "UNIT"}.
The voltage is {"value": 300, "unit": "V"}
